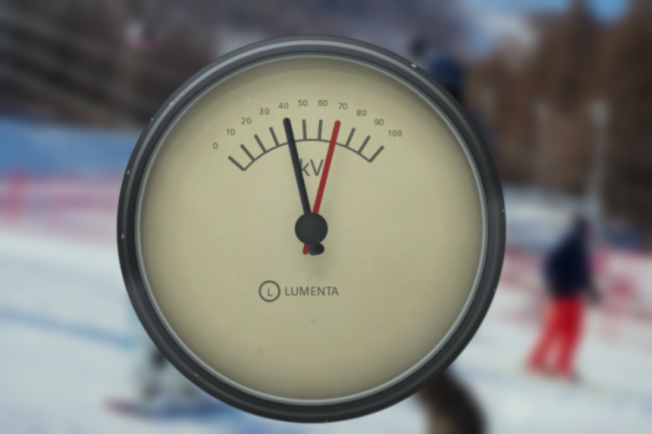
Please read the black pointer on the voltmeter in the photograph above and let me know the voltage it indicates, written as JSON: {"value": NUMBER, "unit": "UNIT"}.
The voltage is {"value": 40, "unit": "kV"}
